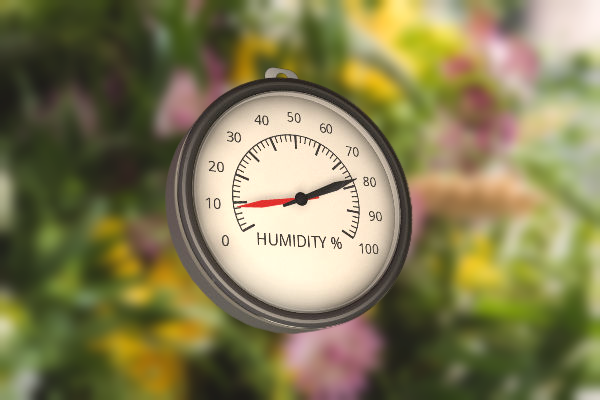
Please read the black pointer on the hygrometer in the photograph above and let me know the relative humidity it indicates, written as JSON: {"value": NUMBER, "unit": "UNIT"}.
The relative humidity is {"value": 78, "unit": "%"}
